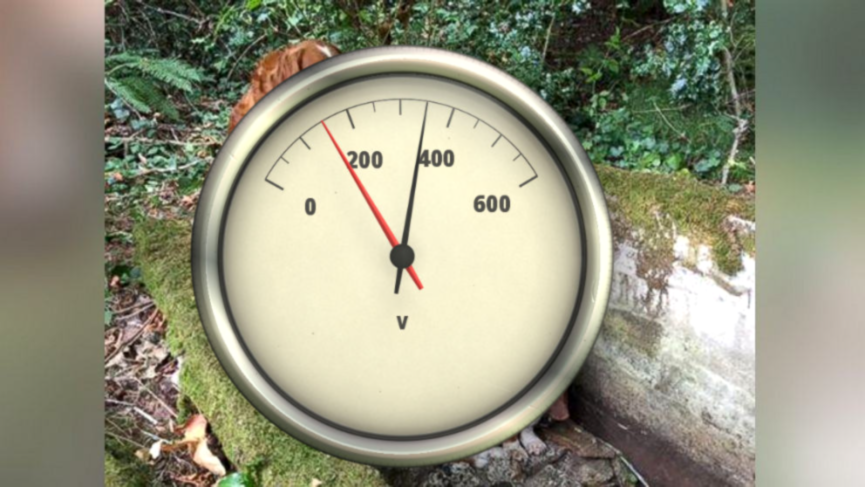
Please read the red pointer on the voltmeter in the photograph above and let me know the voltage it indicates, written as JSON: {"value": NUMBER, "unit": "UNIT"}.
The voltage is {"value": 150, "unit": "V"}
